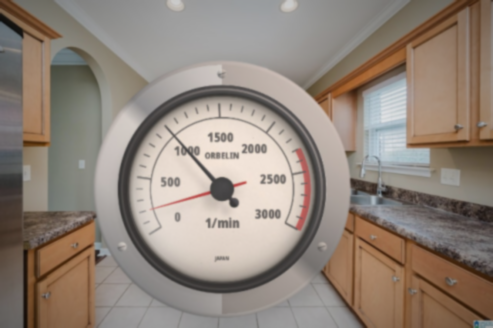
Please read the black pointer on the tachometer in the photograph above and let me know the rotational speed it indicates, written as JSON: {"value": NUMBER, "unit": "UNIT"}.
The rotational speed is {"value": 1000, "unit": "rpm"}
